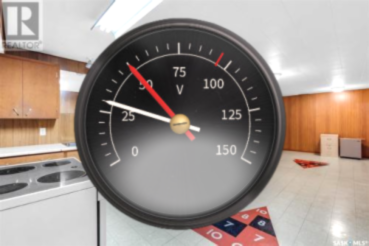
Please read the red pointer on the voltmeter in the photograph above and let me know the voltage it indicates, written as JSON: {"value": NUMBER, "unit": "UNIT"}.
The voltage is {"value": 50, "unit": "V"}
